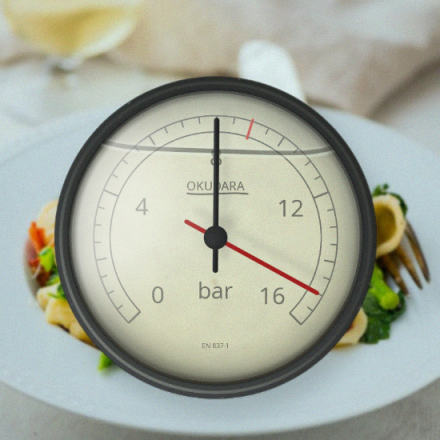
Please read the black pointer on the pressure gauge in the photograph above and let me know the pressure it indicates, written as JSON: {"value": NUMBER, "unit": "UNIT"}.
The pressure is {"value": 8, "unit": "bar"}
